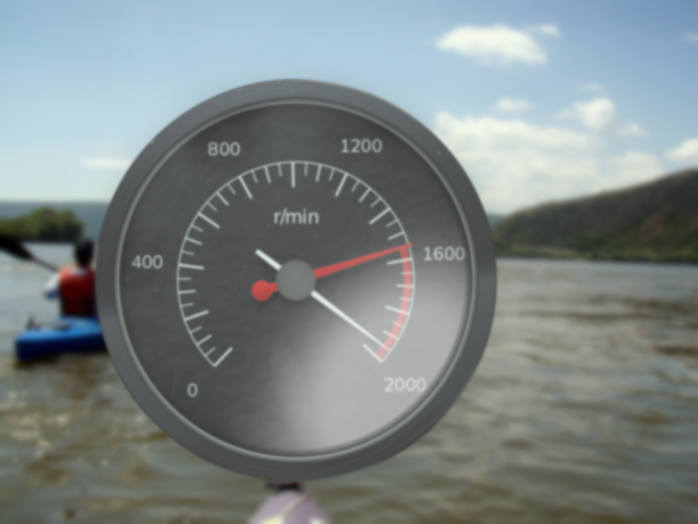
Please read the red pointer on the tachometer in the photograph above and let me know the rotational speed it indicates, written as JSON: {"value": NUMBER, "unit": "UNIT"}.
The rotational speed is {"value": 1550, "unit": "rpm"}
